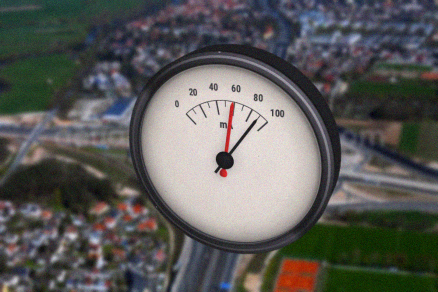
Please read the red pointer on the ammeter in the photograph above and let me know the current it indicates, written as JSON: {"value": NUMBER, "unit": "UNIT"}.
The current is {"value": 60, "unit": "mA"}
